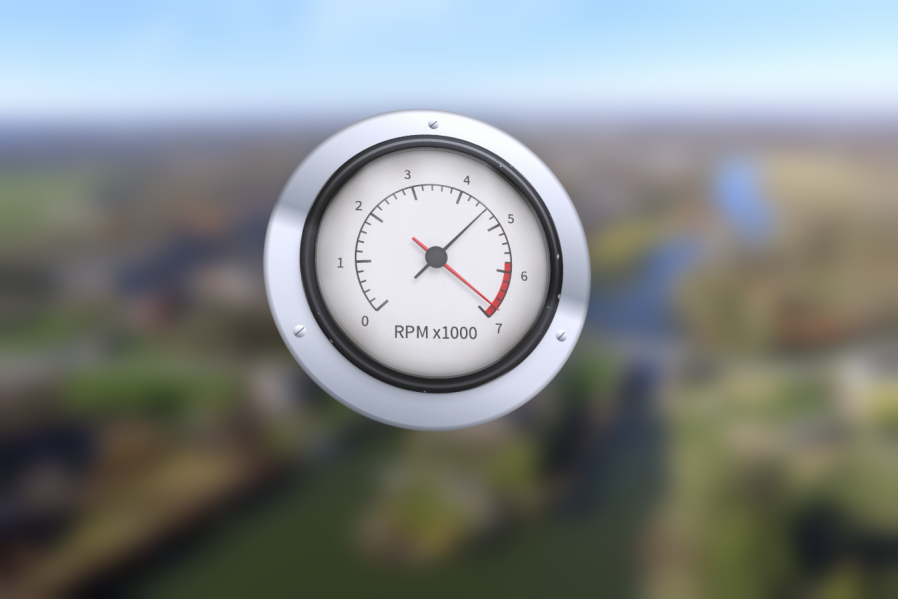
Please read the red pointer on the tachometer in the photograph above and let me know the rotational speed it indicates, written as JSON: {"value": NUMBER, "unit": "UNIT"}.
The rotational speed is {"value": 6800, "unit": "rpm"}
